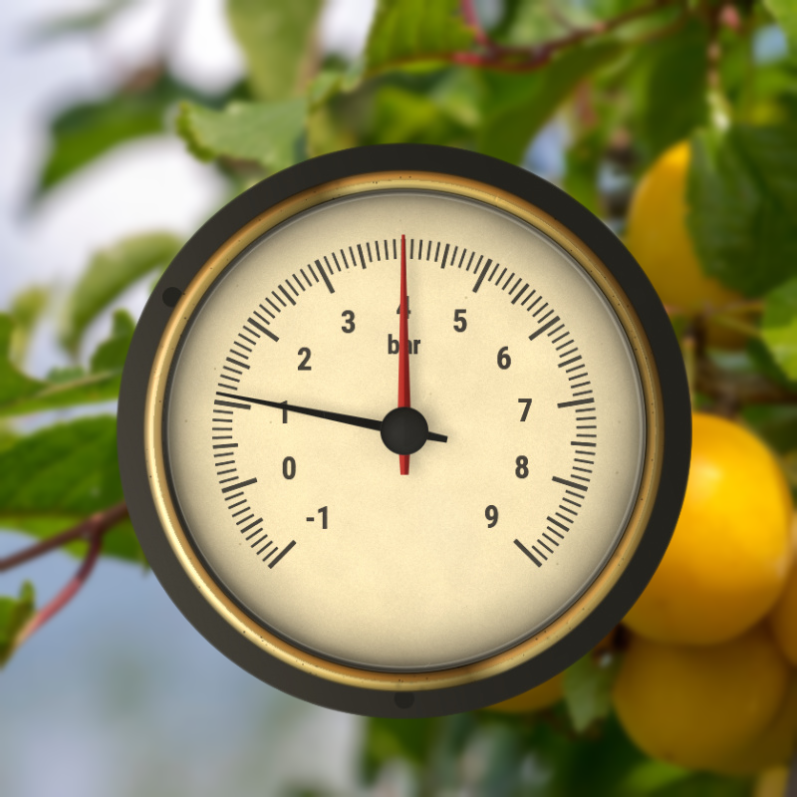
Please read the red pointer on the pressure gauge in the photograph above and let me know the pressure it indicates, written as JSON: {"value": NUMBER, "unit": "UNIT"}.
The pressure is {"value": 4, "unit": "bar"}
